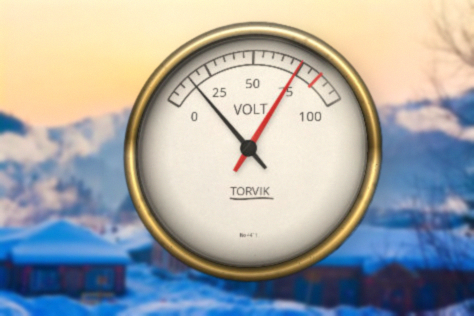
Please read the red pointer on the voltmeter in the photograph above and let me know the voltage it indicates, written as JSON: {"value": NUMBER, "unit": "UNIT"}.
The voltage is {"value": 75, "unit": "V"}
